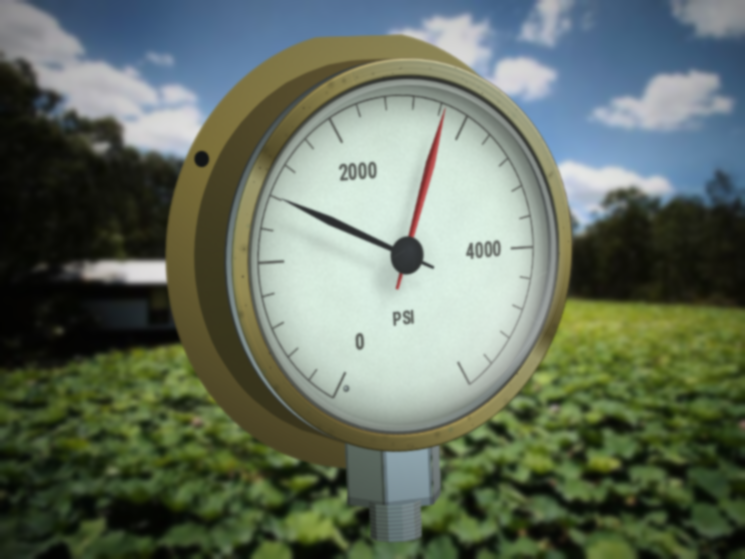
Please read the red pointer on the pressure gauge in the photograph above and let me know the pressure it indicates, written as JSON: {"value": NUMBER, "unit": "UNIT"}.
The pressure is {"value": 2800, "unit": "psi"}
